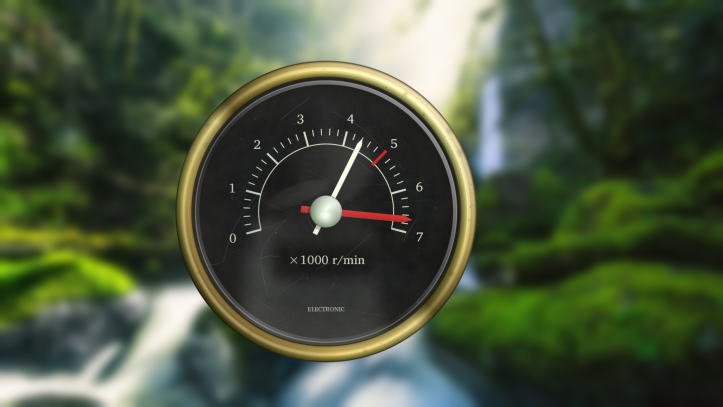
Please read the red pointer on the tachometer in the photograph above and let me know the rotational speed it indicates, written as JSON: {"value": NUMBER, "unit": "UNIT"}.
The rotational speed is {"value": 6700, "unit": "rpm"}
